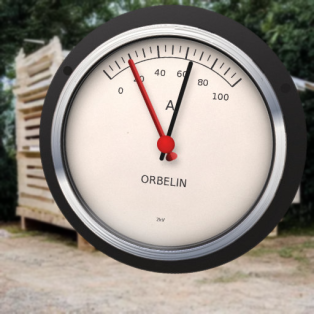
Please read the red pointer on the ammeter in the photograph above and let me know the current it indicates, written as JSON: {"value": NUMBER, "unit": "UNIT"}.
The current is {"value": 20, "unit": "A"}
